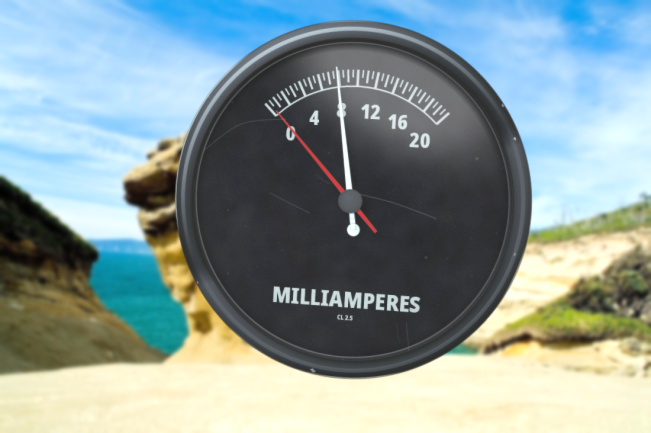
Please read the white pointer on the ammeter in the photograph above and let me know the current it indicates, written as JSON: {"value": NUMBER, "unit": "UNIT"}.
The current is {"value": 8, "unit": "mA"}
